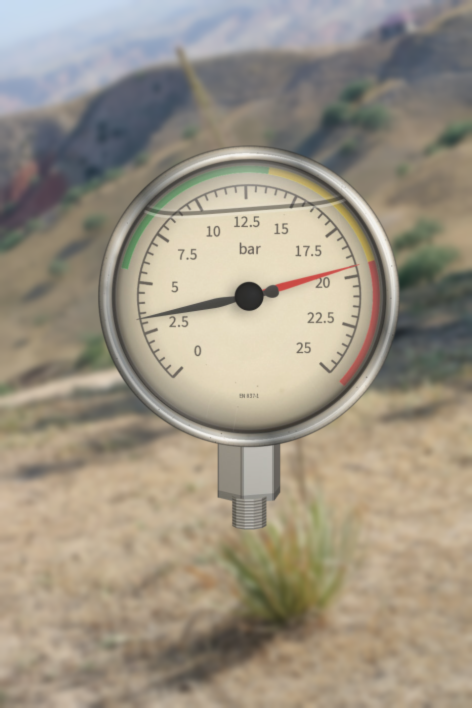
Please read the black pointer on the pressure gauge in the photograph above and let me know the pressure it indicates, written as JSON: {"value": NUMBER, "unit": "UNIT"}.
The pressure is {"value": 3.25, "unit": "bar"}
